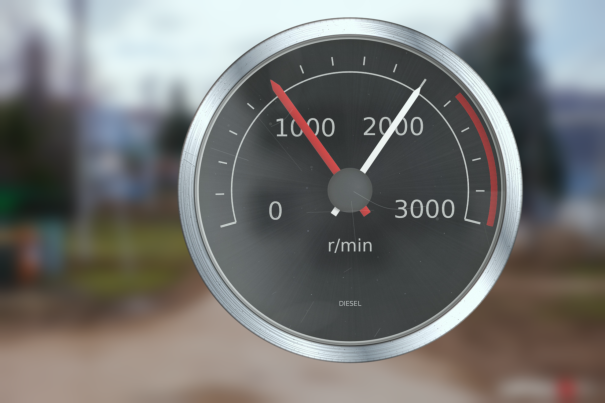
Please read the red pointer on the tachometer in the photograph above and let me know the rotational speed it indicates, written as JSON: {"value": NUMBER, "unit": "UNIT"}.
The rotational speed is {"value": 1000, "unit": "rpm"}
